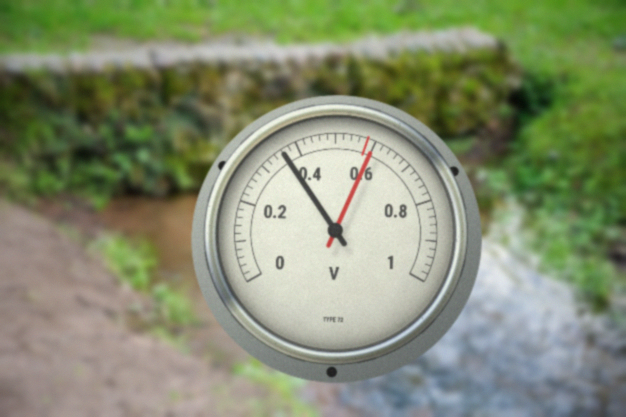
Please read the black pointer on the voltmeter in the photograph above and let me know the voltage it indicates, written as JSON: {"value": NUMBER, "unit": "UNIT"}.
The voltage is {"value": 0.36, "unit": "V"}
